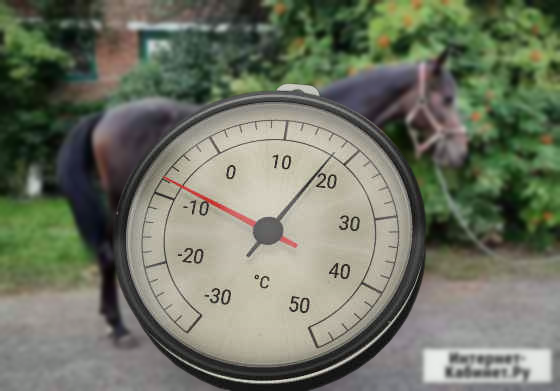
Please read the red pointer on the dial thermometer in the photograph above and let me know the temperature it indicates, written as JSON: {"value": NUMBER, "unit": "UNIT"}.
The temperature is {"value": -8, "unit": "°C"}
